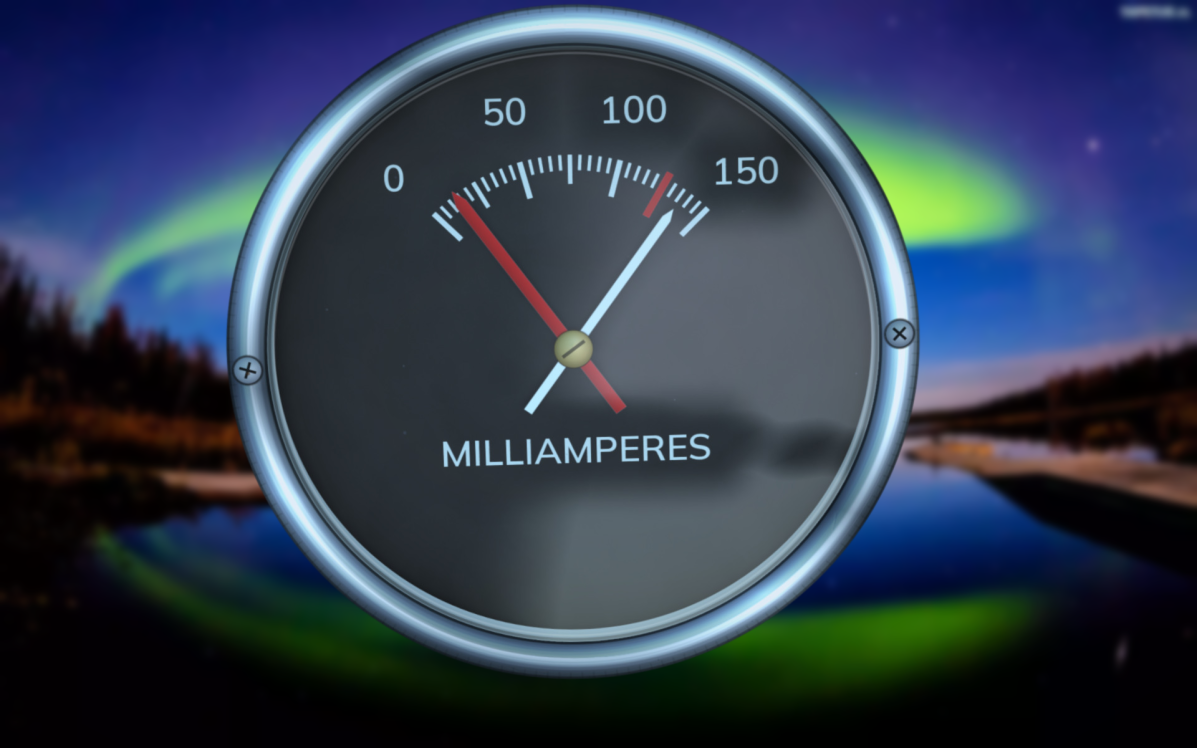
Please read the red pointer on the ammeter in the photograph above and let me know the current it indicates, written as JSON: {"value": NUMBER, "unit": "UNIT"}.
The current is {"value": 15, "unit": "mA"}
